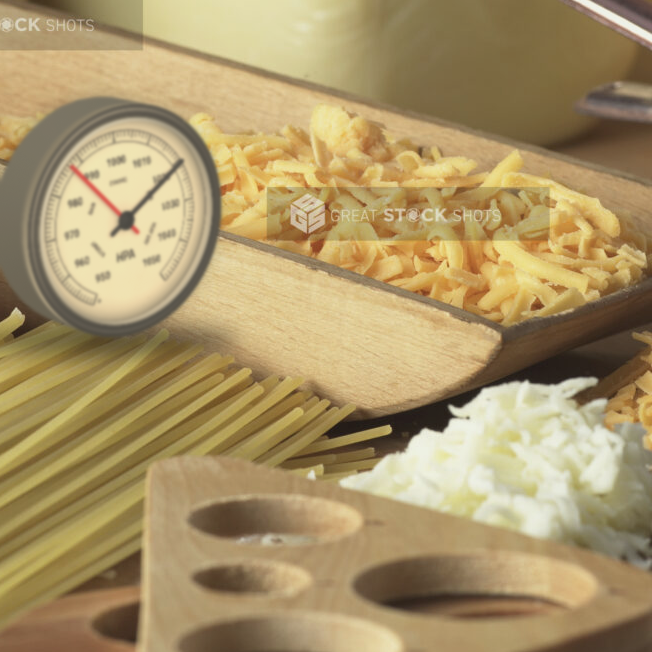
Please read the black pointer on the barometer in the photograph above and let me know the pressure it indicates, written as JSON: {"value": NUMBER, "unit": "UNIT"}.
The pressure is {"value": 1020, "unit": "hPa"}
